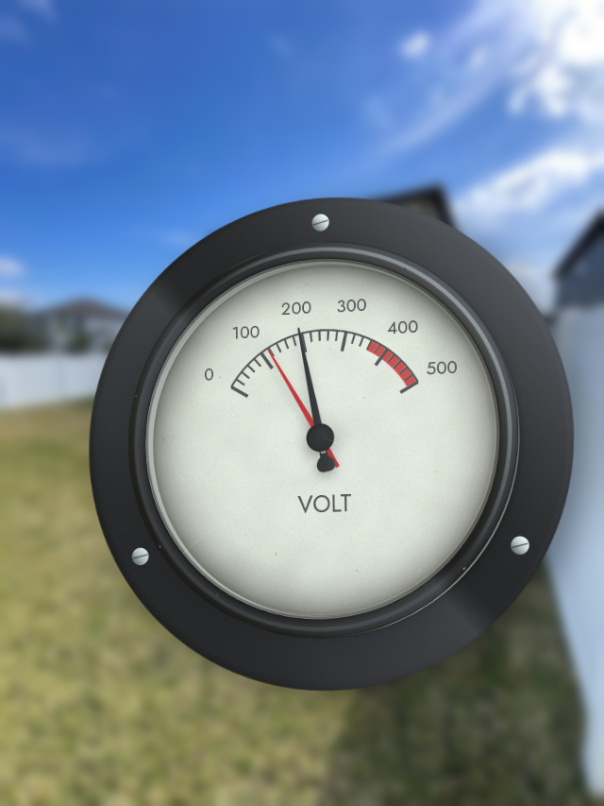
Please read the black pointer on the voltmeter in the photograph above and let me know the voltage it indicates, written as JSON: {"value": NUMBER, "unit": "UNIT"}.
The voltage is {"value": 200, "unit": "V"}
